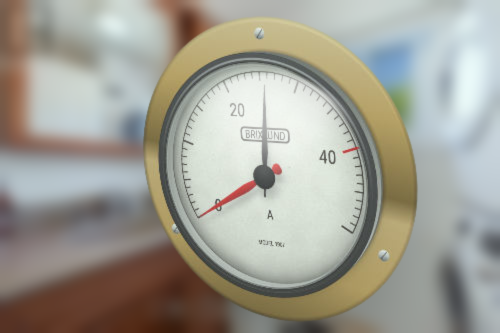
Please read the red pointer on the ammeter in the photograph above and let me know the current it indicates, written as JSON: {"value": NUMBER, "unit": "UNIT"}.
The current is {"value": 0, "unit": "A"}
